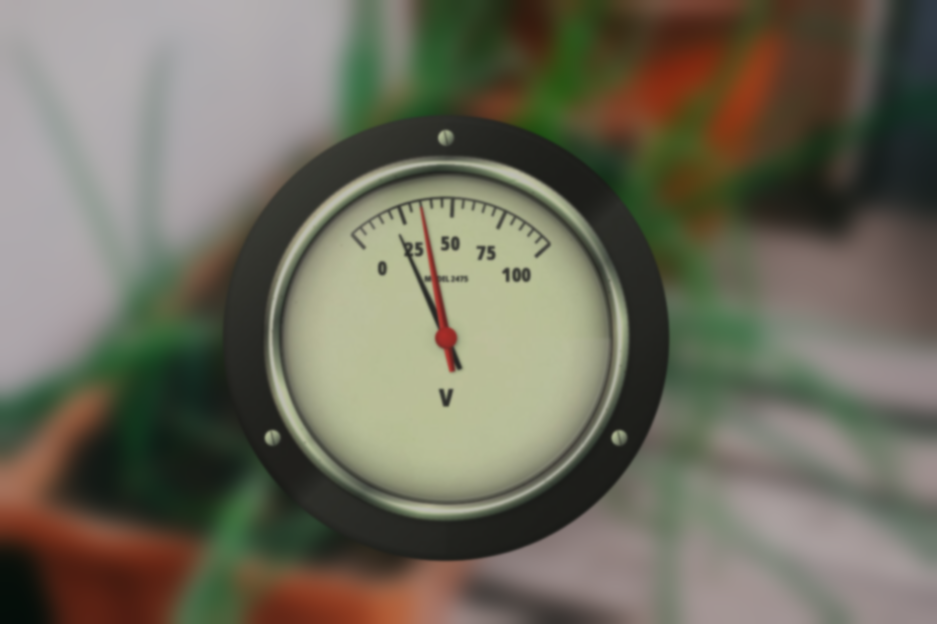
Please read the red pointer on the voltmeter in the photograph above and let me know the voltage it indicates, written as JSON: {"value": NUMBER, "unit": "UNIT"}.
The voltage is {"value": 35, "unit": "V"}
